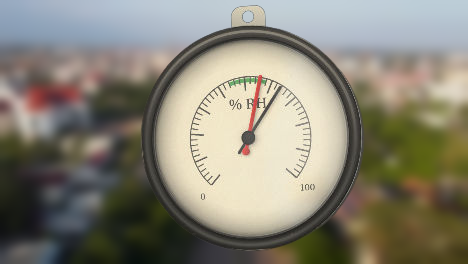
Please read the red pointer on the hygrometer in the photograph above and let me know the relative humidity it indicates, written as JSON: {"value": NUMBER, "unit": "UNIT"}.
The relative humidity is {"value": 56, "unit": "%"}
